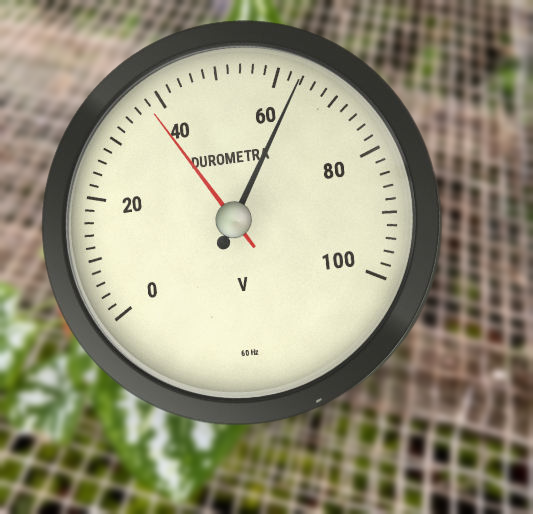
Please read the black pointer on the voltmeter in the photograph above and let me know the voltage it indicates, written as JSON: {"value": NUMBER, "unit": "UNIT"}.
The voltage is {"value": 64, "unit": "V"}
